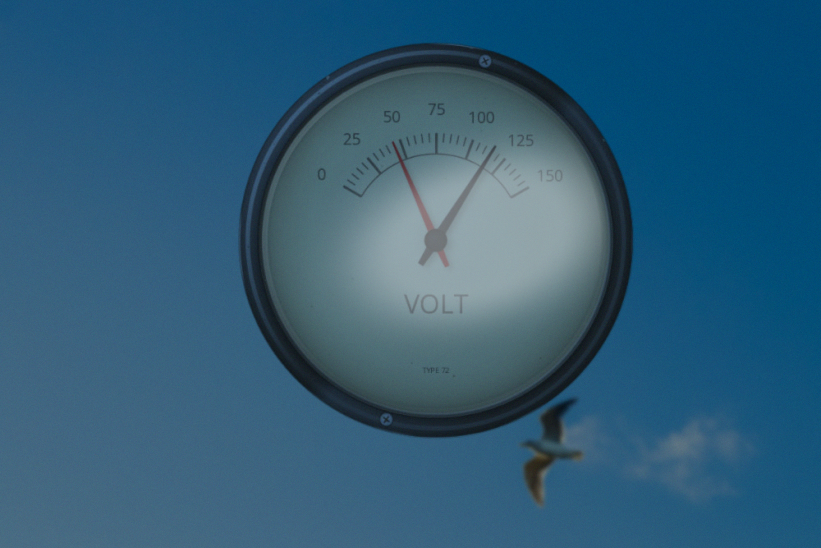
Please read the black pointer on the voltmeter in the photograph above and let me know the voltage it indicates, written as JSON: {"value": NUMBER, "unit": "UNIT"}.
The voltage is {"value": 115, "unit": "V"}
